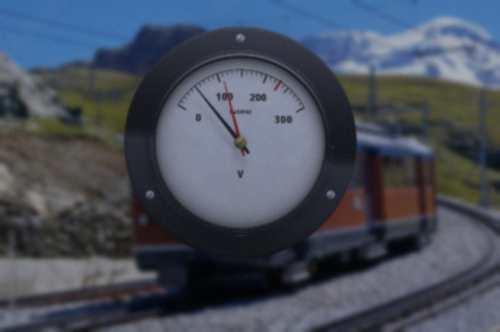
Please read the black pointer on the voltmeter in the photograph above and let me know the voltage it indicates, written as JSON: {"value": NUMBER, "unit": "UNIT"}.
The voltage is {"value": 50, "unit": "V"}
